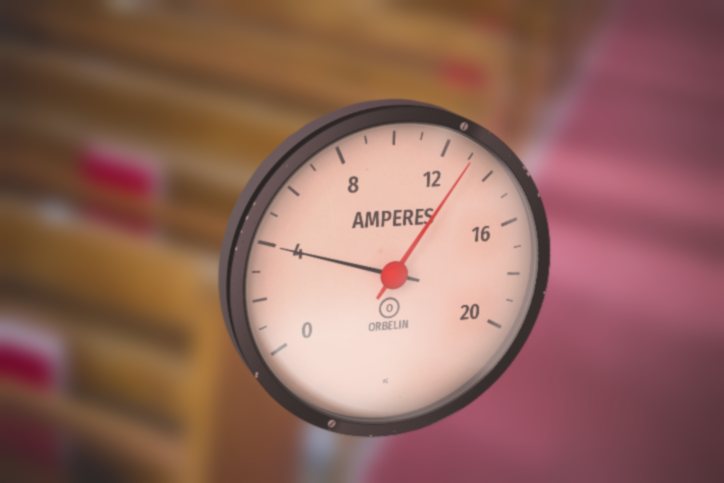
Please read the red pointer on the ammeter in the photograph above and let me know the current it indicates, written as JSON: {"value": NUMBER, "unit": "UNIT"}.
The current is {"value": 13, "unit": "A"}
